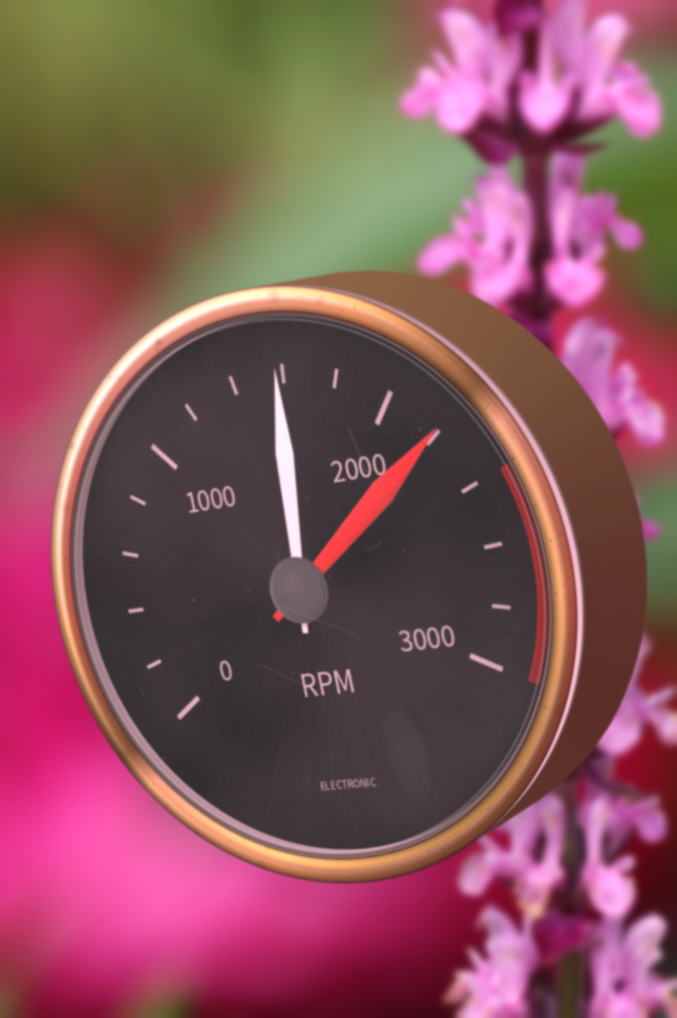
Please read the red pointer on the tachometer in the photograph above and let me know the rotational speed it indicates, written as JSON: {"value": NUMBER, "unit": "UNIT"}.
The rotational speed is {"value": 2200, "unit": "rpm"}
